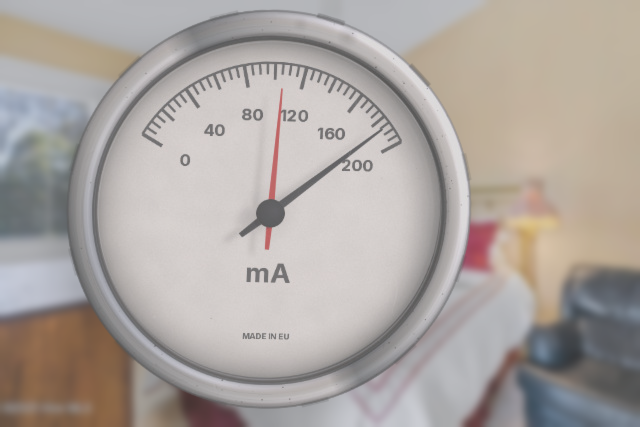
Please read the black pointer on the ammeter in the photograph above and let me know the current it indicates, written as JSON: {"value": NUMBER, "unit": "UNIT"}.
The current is {"value": 185, "unit": "mA"}
